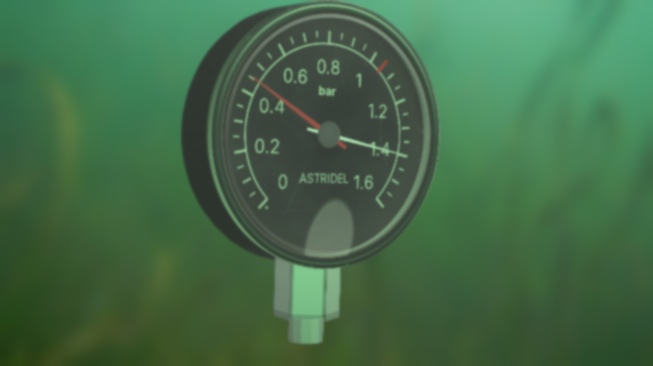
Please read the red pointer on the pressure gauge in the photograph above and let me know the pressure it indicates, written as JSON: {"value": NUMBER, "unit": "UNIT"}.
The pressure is {"value": 0.45, "unit": "bar"}
